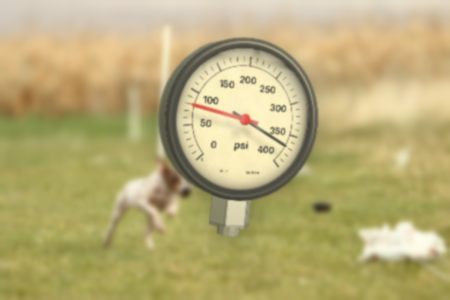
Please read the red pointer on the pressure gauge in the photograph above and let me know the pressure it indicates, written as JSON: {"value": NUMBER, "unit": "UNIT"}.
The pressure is {"value": 80, "unit": "psi"}
